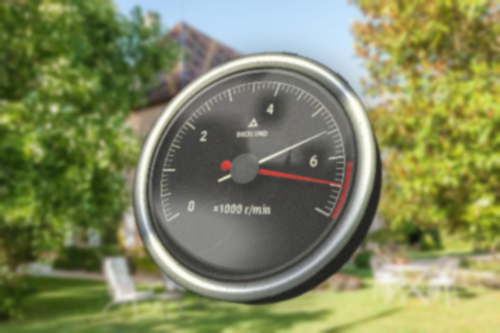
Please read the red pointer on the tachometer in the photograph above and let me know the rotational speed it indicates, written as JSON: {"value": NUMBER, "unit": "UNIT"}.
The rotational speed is {"value": 6500, "unit": "rpm"}
